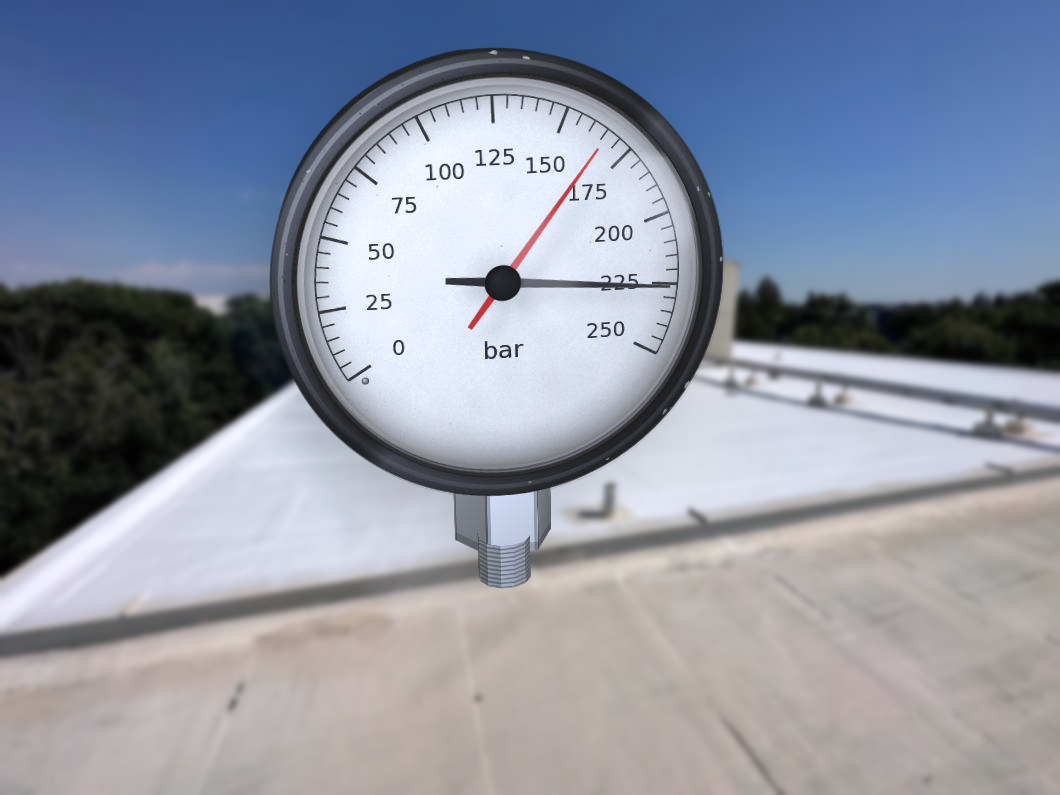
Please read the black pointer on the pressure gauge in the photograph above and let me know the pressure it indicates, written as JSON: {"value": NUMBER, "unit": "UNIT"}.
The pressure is {"value": 225, "unit": "bar"}
